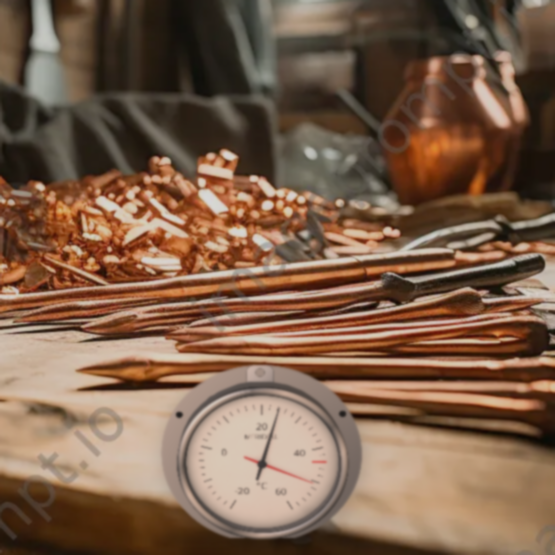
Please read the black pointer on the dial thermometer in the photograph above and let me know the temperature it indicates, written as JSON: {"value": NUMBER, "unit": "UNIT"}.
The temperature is {"value": 24, "unit": "°C"}
